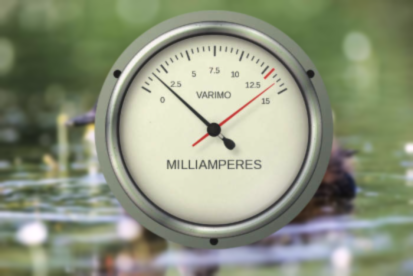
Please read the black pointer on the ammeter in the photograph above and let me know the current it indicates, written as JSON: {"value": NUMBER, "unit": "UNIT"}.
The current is {"value": 1.5, "unit": "mA"}
